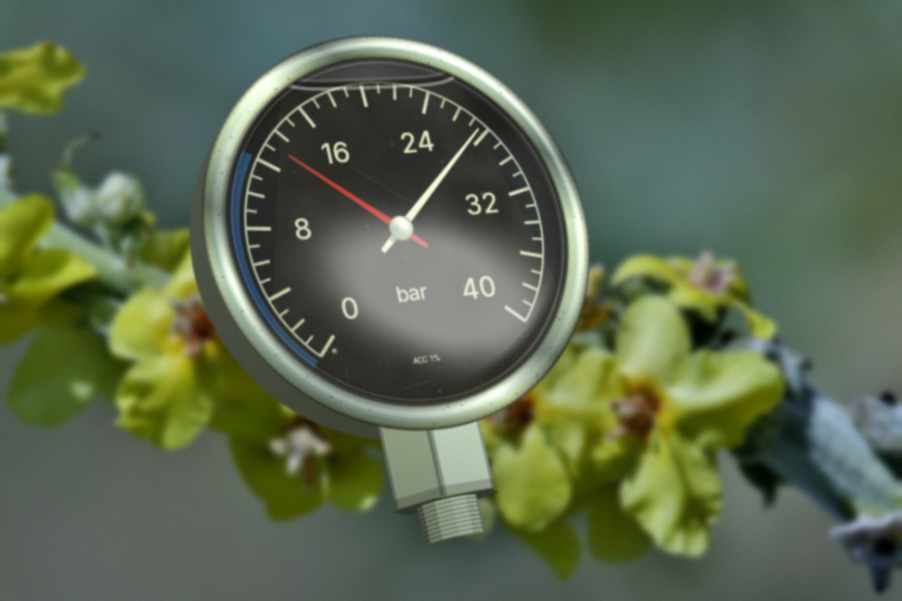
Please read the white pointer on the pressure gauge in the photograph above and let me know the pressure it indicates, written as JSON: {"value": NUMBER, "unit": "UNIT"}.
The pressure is {"value": 27.5, "unit": "bar"}
